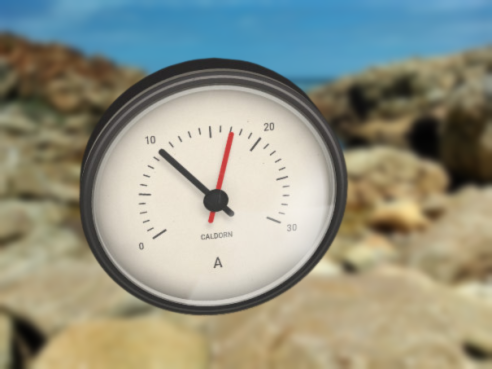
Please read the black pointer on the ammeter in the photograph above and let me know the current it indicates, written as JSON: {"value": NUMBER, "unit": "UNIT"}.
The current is {"value": 10, "unit": "A"}
